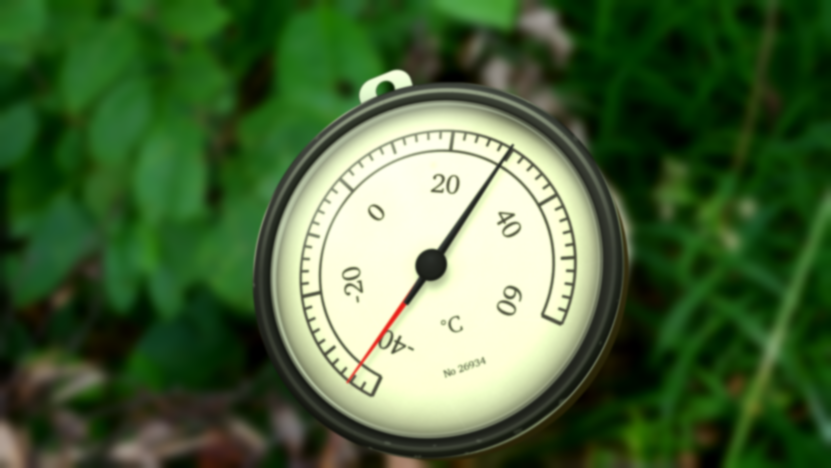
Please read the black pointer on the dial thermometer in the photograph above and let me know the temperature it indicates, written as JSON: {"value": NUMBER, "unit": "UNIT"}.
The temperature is {"value": 30, "unit": "°C"}
